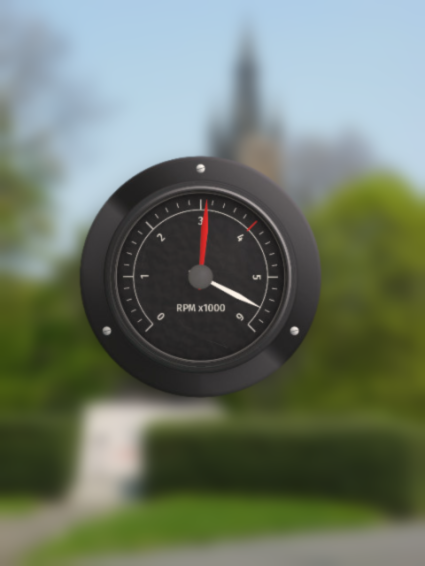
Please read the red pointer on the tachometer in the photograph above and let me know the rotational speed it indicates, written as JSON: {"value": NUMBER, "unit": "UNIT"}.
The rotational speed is {"value": 3100, "unit": "rpm"}
